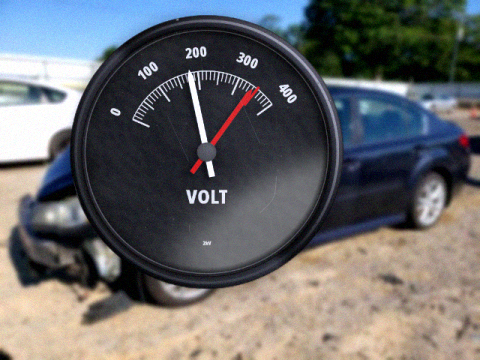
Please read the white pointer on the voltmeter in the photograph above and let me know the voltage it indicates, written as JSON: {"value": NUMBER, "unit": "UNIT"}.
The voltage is {"value": 180, "unit": "V"}
